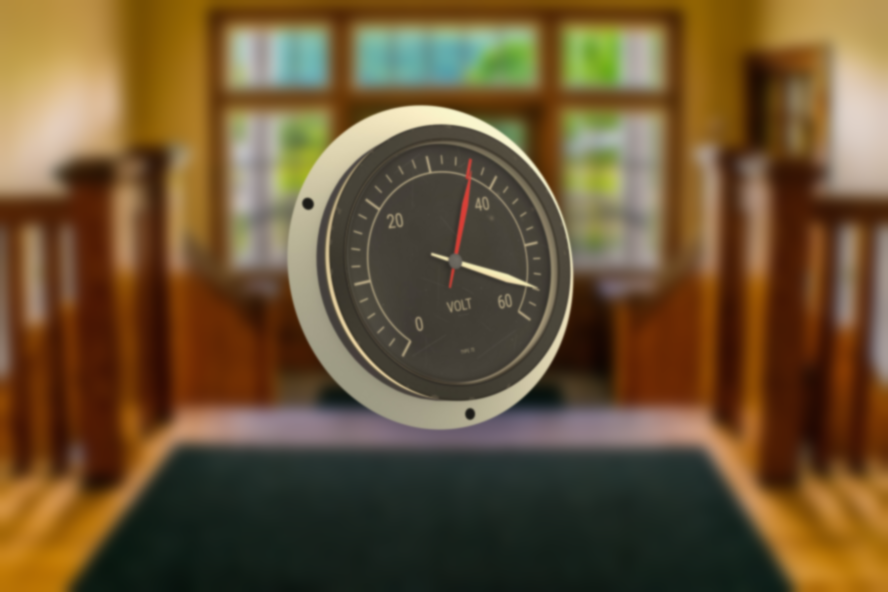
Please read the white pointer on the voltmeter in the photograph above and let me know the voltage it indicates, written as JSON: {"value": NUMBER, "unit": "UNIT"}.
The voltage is {"value": 56, "unit": "V"}
